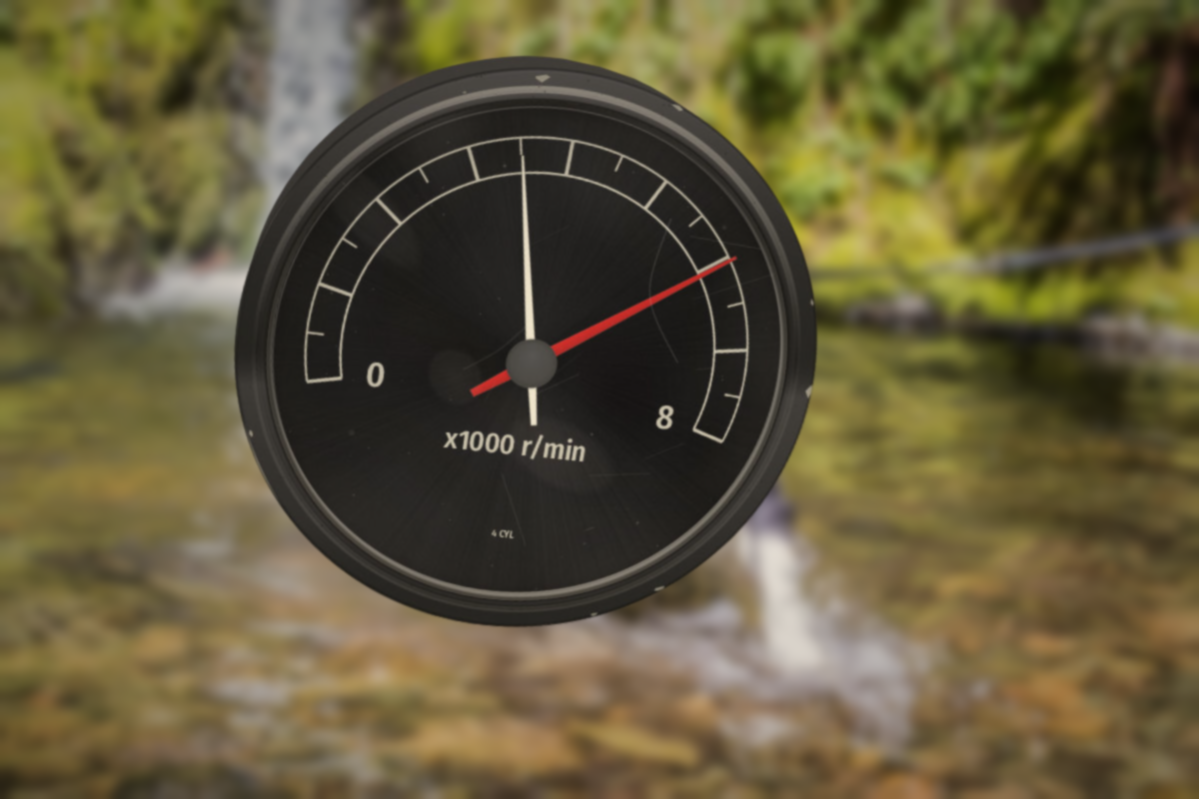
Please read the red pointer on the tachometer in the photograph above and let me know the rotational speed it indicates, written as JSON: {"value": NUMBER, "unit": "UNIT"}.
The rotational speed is {"value": 6000, "unit": "rpm"}
